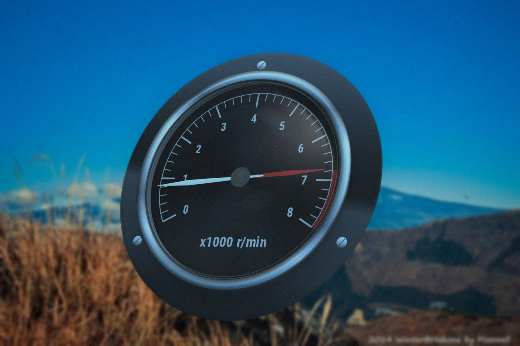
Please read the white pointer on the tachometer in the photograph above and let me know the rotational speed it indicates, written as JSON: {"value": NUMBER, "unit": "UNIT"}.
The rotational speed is {"value": 800, "unit": "rpm"}
